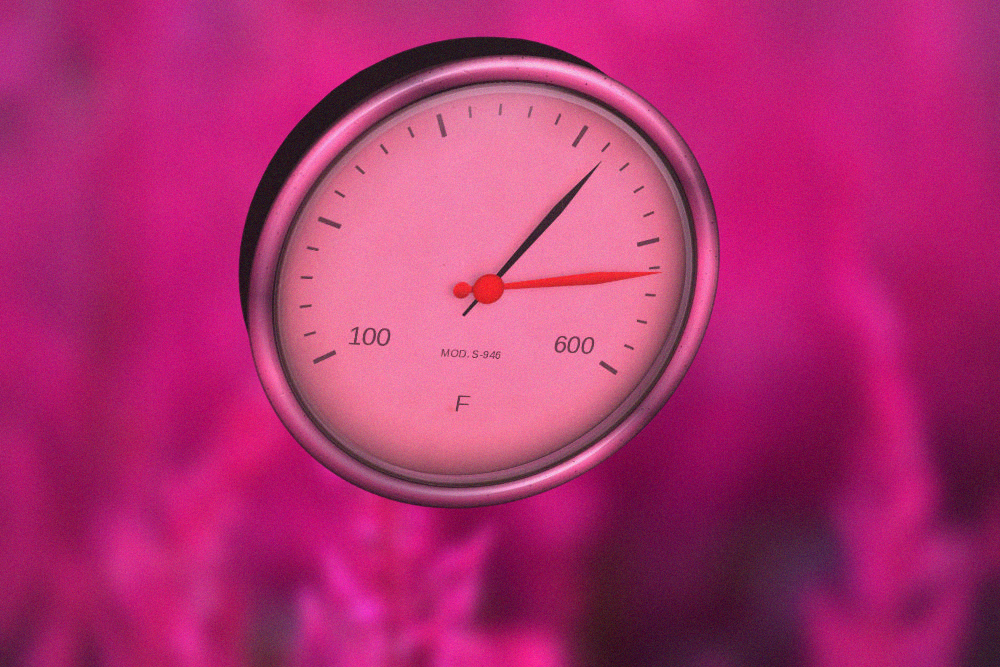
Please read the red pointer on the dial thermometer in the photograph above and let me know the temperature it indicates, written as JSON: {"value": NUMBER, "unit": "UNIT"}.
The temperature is {"value": 520, "unit": "°F"}
